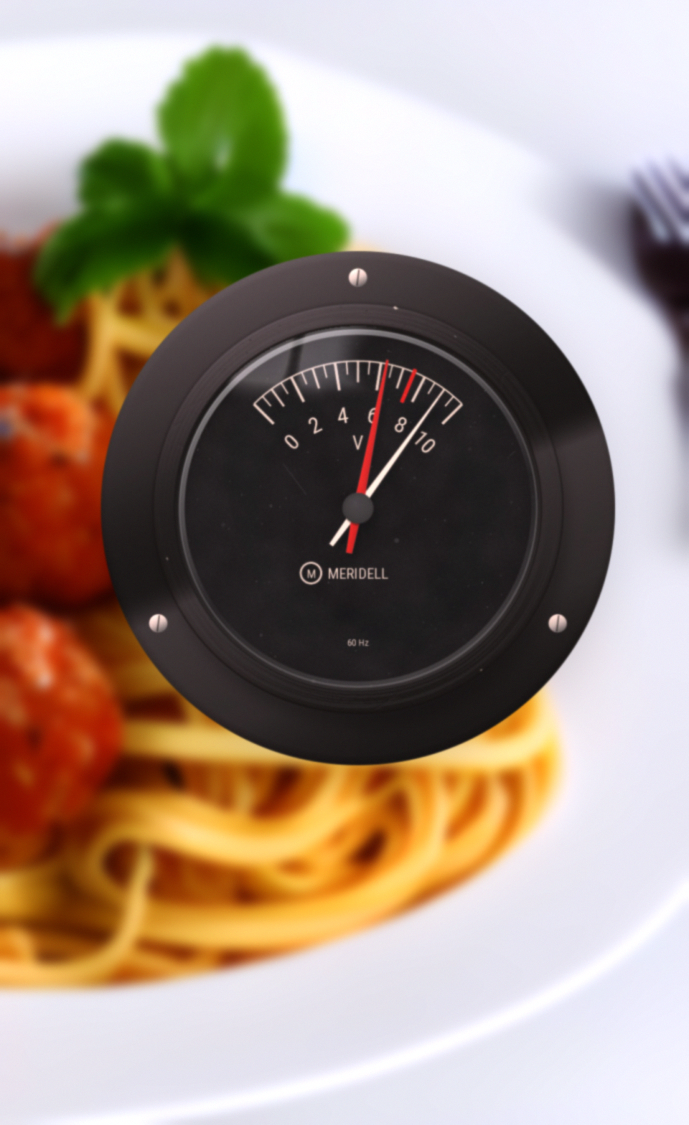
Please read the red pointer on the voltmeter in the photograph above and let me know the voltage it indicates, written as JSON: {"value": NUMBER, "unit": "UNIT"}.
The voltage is {"value": 6.25, "unit": "V"}
